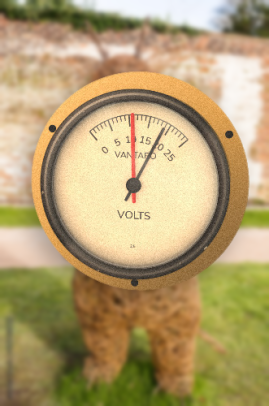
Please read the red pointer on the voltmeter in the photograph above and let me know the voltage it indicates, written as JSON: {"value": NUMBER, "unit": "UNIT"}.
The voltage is {"value": 11, "unit": "V"}
